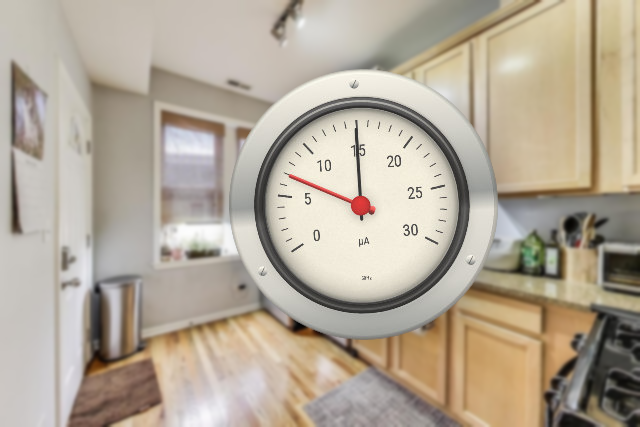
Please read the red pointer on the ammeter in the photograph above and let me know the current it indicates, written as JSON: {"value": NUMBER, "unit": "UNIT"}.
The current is {"value": 7, "unit": "µA"}
